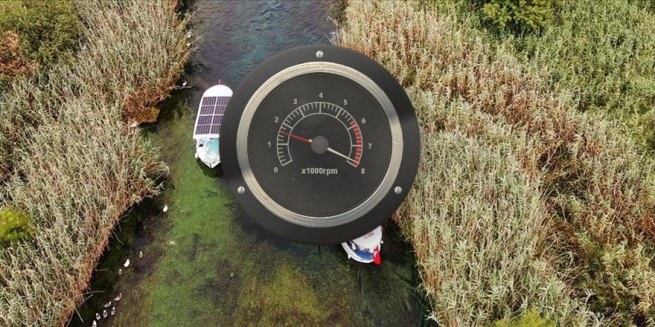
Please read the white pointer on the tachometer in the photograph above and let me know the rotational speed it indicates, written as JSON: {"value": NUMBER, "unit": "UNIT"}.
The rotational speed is {"value": 7800, "unit": "rpm"}
